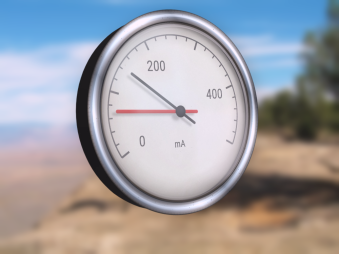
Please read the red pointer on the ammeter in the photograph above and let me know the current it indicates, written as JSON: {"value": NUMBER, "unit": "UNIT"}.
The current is {"value": 70, "unit": "mA"}
